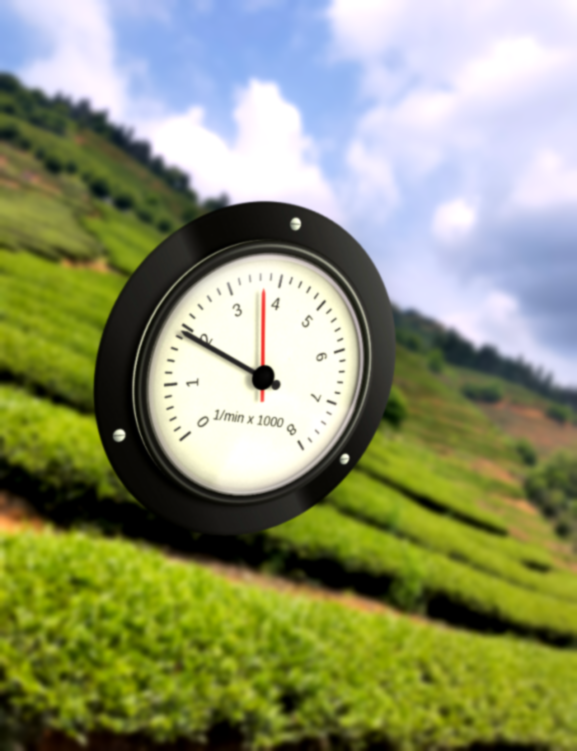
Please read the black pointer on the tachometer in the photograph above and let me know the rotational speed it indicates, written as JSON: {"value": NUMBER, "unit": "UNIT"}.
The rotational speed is {"value": 1900, "unit": "rpm"}
